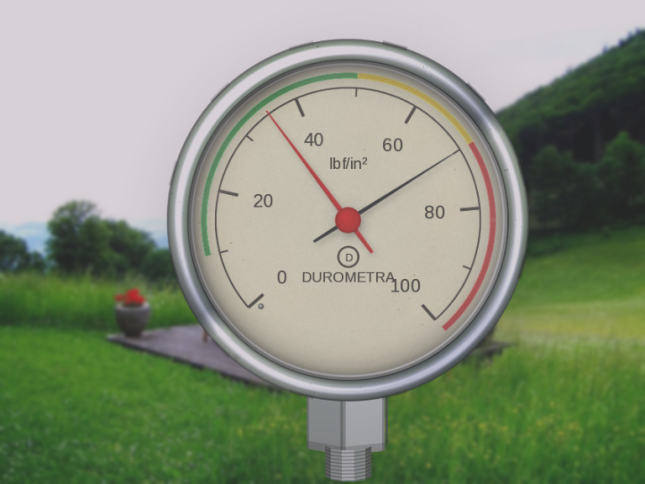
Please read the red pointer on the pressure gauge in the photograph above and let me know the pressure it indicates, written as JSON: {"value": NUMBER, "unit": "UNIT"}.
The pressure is {"value": 35, "unit": "psi"}
